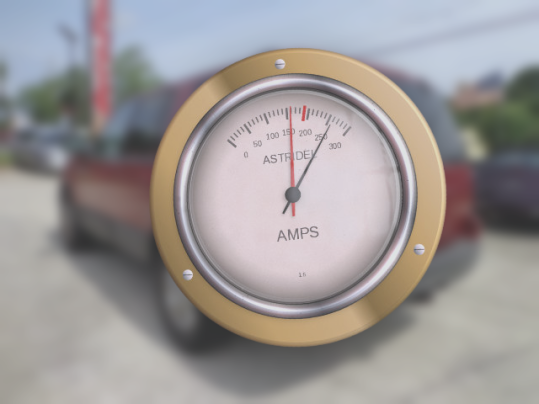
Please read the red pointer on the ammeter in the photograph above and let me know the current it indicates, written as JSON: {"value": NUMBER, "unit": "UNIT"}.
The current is {"value": 160, "unit": "A"}
